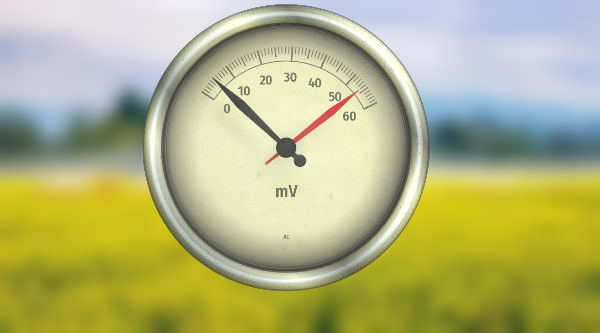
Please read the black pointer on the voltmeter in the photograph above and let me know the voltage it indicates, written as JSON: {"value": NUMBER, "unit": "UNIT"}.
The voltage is {"value": 5, "unit": "mV"}
